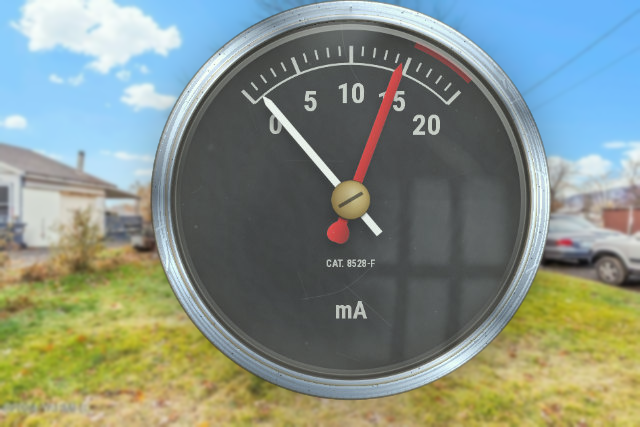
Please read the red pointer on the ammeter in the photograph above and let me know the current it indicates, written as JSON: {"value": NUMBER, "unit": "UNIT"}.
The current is {"value": 14.5, "unit": "mA"}
